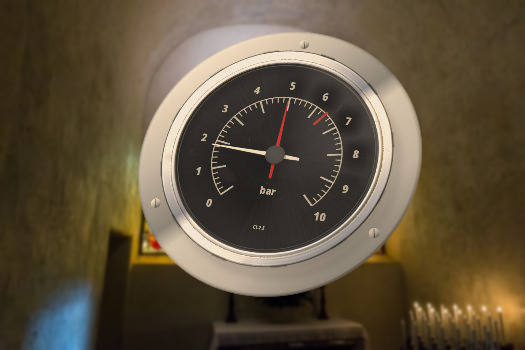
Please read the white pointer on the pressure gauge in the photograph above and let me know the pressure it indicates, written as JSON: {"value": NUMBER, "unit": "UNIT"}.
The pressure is {"value": 1.8, "unit": "bar"}
